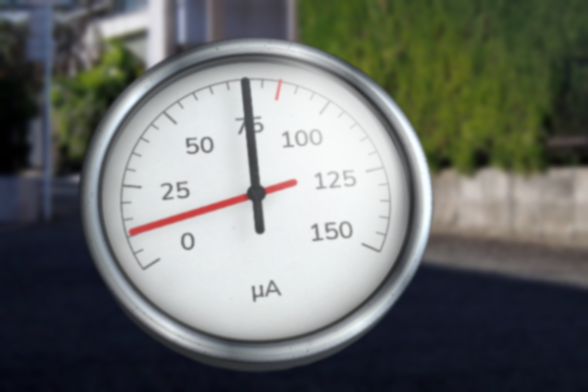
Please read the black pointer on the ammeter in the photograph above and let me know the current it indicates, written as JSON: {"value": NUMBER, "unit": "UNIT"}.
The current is {"value": 75, "unit": "µA"}
